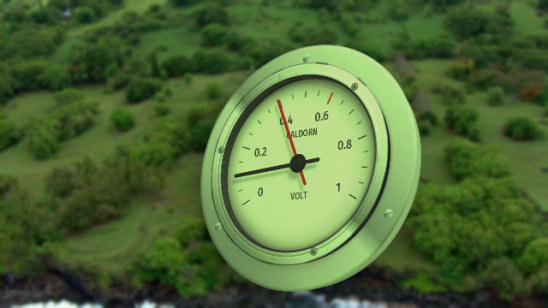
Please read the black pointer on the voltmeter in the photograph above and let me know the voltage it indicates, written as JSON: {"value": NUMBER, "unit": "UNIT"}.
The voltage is {"value": 0.1, "unit": "V"}
